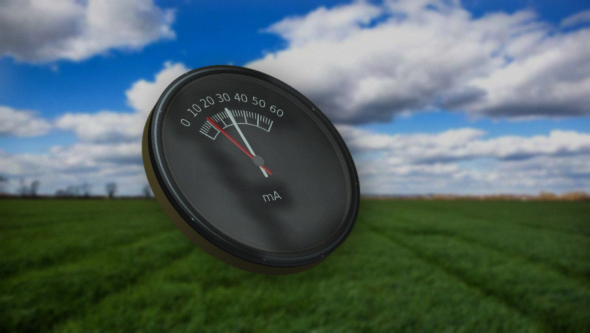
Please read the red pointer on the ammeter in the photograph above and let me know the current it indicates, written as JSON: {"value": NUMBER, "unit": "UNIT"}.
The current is {"value": 10, "unit": "mA"}
